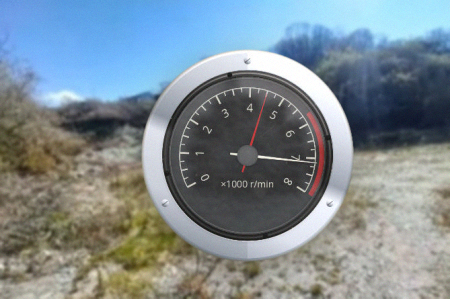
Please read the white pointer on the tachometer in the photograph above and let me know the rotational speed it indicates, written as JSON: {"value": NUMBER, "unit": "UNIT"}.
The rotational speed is {"value": 7125, "unit": "rpm"}
